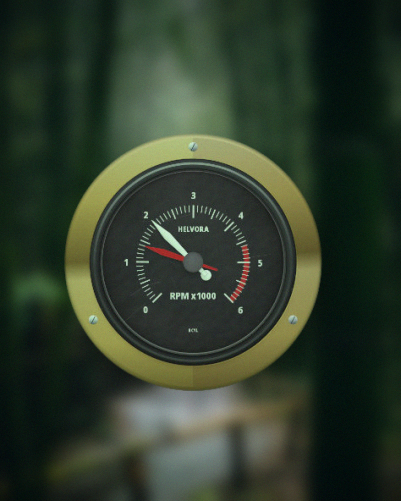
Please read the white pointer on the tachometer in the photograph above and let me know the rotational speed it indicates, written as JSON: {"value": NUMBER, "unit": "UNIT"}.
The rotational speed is {"value": 2000, "unit": "rpm"}
